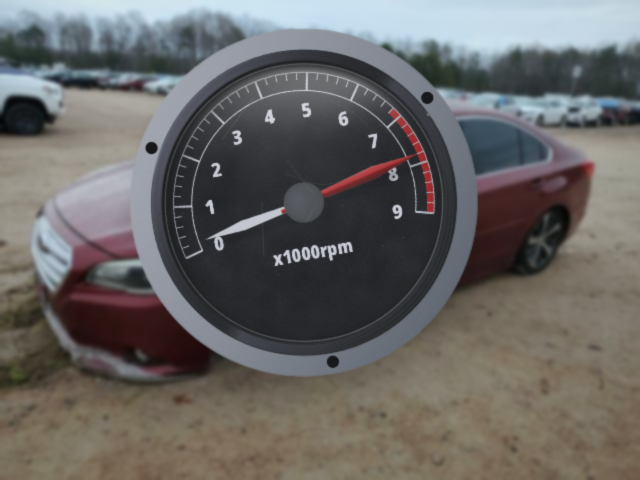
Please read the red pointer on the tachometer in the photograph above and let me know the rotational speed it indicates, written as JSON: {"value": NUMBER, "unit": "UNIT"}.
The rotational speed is {"value": 7800, "unit": "rpm"}
